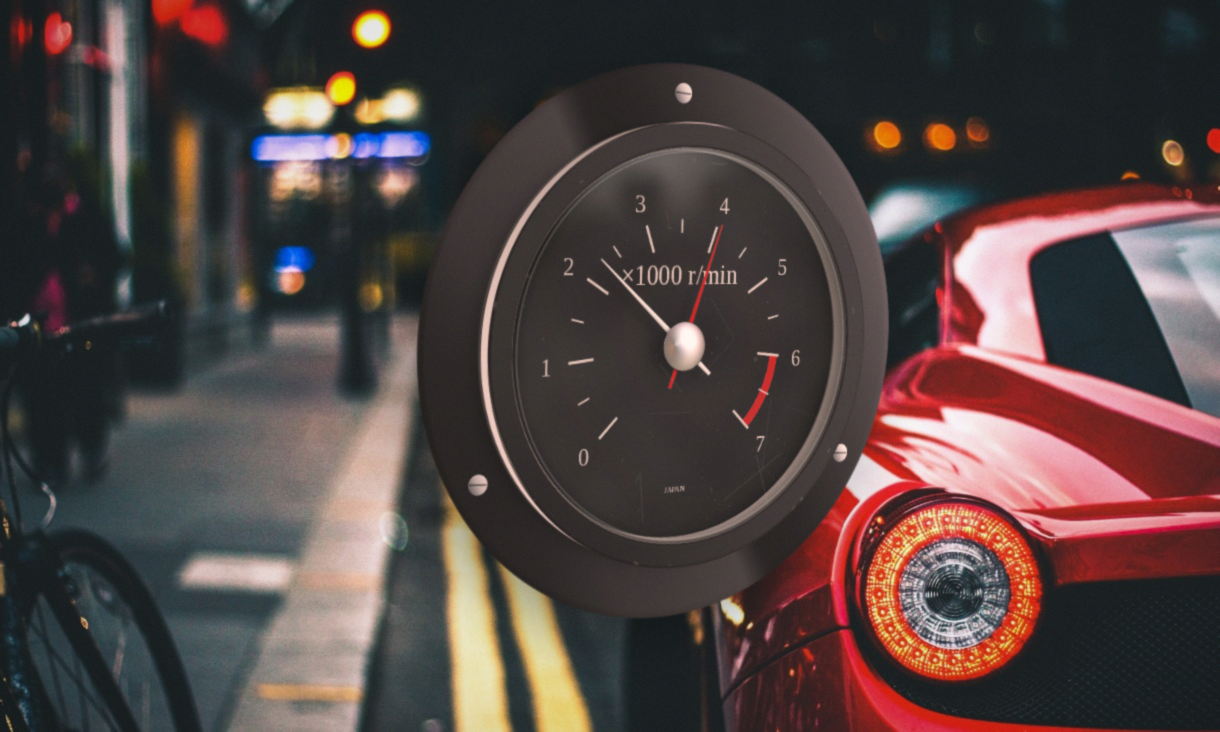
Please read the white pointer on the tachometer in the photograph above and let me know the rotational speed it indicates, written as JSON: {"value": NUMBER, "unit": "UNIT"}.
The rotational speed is {"value": 2250, "unit": "rpm"}
